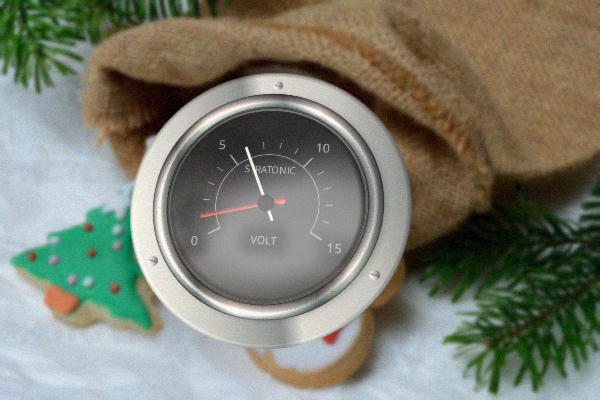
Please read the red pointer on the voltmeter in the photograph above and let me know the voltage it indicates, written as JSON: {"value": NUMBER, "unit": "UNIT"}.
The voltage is {"value": 1, "unit": "V"}
